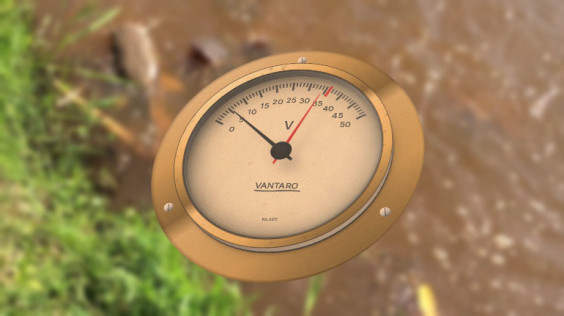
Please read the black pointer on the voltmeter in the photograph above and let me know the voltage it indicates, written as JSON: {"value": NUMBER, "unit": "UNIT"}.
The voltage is {"value": 5, "unit": "V"}
